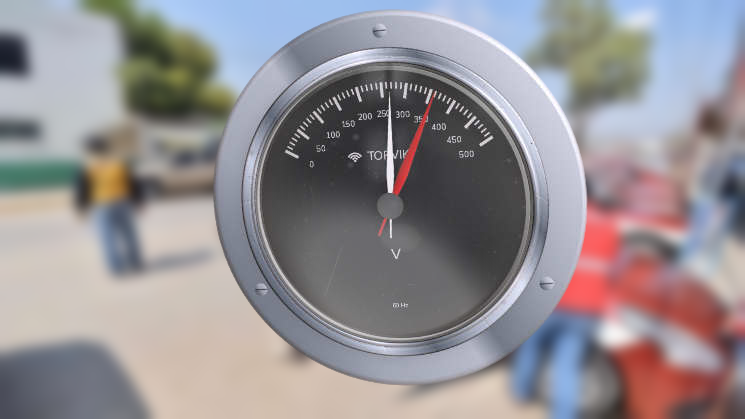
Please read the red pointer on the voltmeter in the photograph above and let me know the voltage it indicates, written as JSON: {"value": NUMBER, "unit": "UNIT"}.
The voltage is {"value": 360, "unit": "V"}
